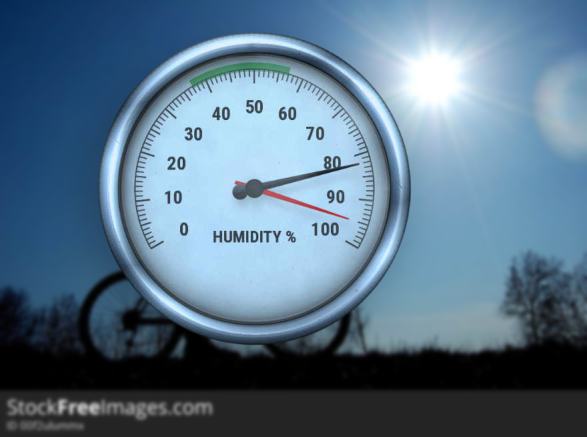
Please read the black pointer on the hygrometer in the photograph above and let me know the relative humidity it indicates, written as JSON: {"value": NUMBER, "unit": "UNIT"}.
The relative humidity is {"value": 82, "unit": "%"}
